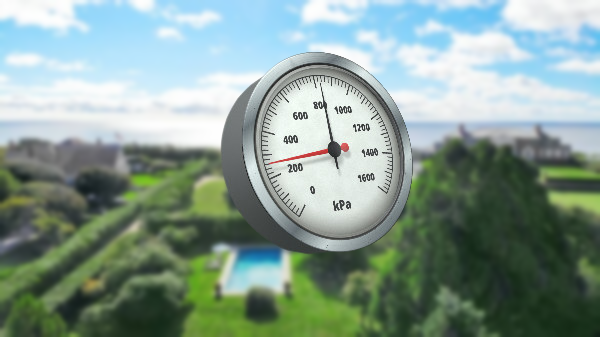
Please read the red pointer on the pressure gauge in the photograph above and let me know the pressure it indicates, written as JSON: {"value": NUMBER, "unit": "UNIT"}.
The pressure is {"value": 260, "unit": "kPa"}
